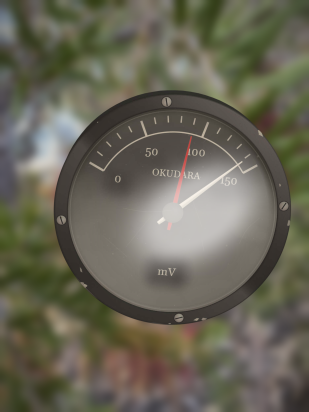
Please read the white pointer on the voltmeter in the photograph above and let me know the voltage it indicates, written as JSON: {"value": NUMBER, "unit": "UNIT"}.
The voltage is {"value": 140, "unit": "mV"}
